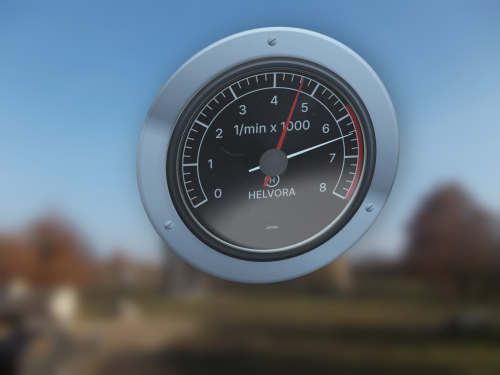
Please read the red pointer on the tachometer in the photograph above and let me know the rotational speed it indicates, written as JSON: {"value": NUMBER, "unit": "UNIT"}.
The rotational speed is {"value": 4600, "unit": "rpm"}
